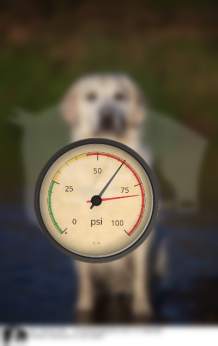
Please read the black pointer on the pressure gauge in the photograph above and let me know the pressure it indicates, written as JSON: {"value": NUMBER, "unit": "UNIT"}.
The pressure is {"value": 62.5, "unit": "psi"}
